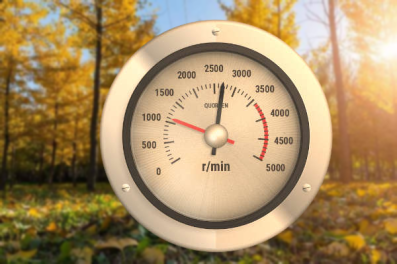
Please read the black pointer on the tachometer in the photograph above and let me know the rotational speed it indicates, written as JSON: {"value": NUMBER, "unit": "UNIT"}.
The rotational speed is {"value": 2700, "unit": "rpm"}
